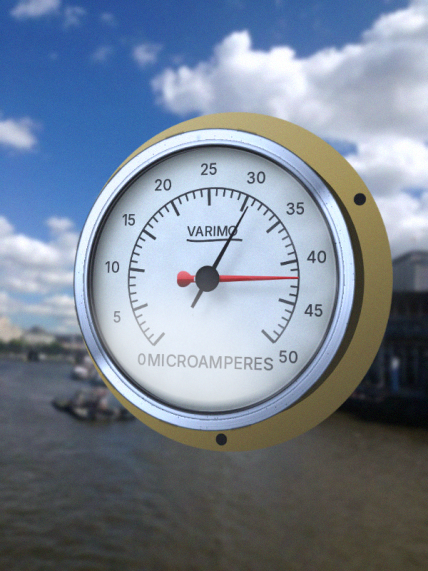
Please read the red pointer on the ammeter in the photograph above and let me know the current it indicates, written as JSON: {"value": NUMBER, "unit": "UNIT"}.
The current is {"value": 42, "unit": "µA"}
